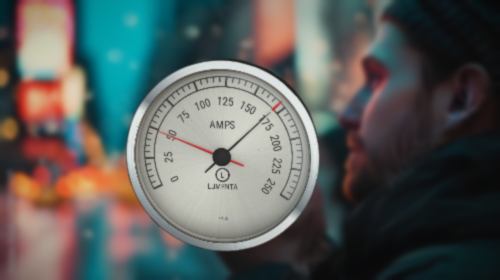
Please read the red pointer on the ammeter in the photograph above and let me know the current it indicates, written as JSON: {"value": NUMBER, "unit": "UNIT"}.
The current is {"value": 50, "unit": "A"}
